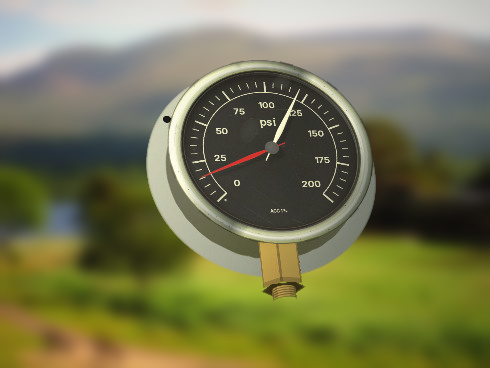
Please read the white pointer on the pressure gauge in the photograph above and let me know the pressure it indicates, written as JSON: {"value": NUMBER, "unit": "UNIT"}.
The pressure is {"value": 120, "unit": "psi"}
